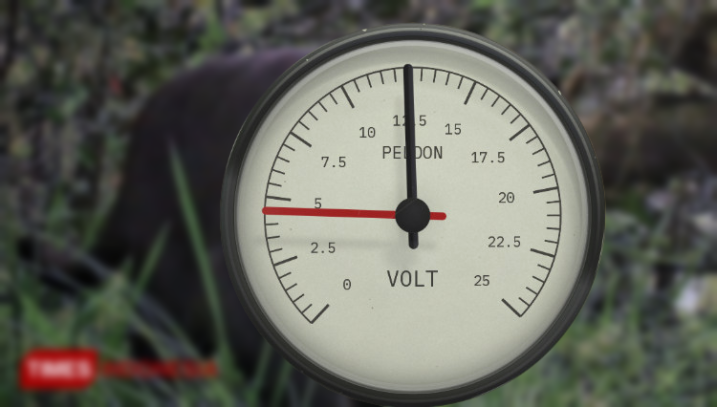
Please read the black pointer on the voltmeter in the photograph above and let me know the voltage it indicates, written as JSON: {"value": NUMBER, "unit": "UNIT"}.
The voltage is {"value": 12.5, "unit": "V"}
